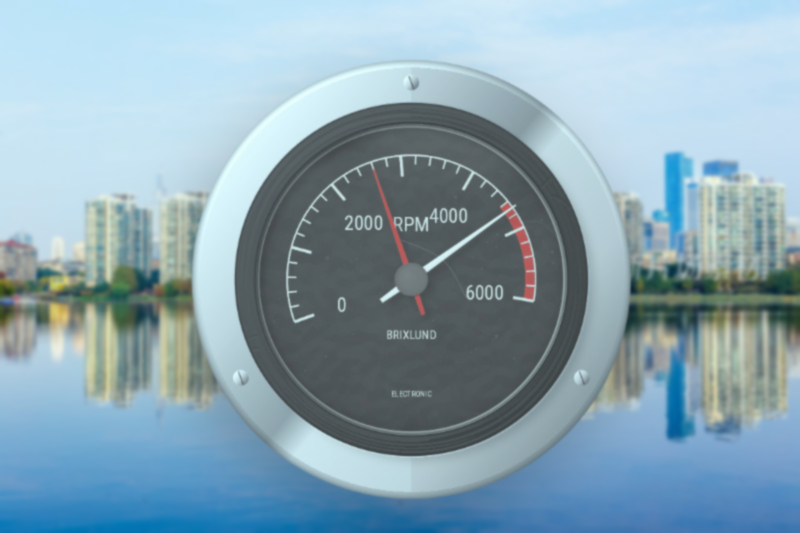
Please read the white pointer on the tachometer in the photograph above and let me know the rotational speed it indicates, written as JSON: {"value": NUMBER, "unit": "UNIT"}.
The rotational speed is {"value": 4700, "unit": "rpm"}
